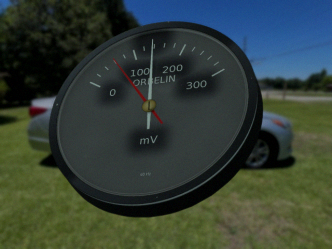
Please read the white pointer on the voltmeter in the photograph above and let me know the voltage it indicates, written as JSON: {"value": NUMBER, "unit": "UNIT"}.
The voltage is {"value": 140, "unit": "mV"}
